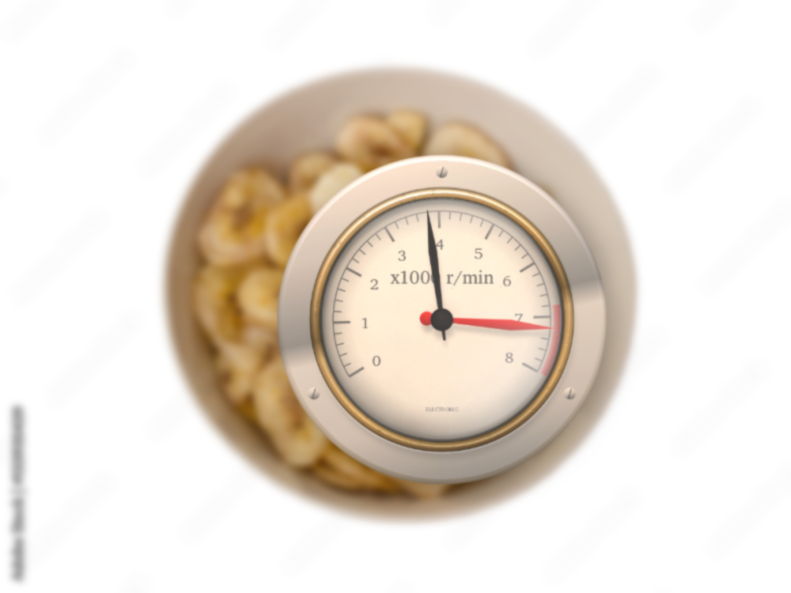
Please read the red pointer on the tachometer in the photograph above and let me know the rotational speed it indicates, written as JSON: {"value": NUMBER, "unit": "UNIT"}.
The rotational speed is {"value": 7200, "unit": "rpm"}
